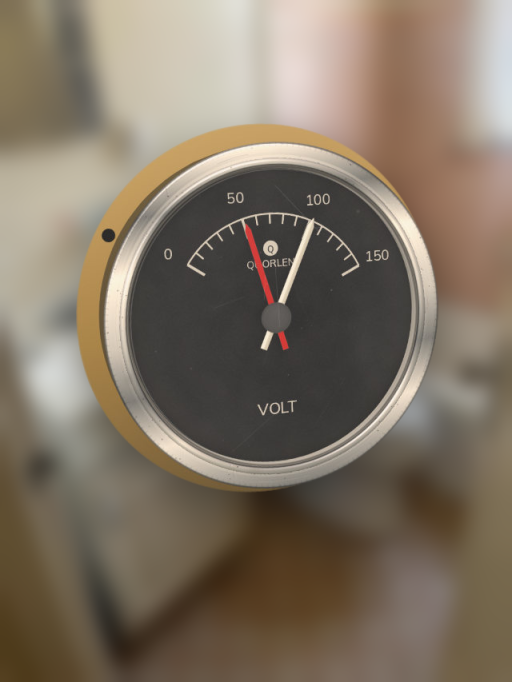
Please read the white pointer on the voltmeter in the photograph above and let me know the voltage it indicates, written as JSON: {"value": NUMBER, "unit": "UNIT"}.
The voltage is {"value": 100, "unit": "V"}
